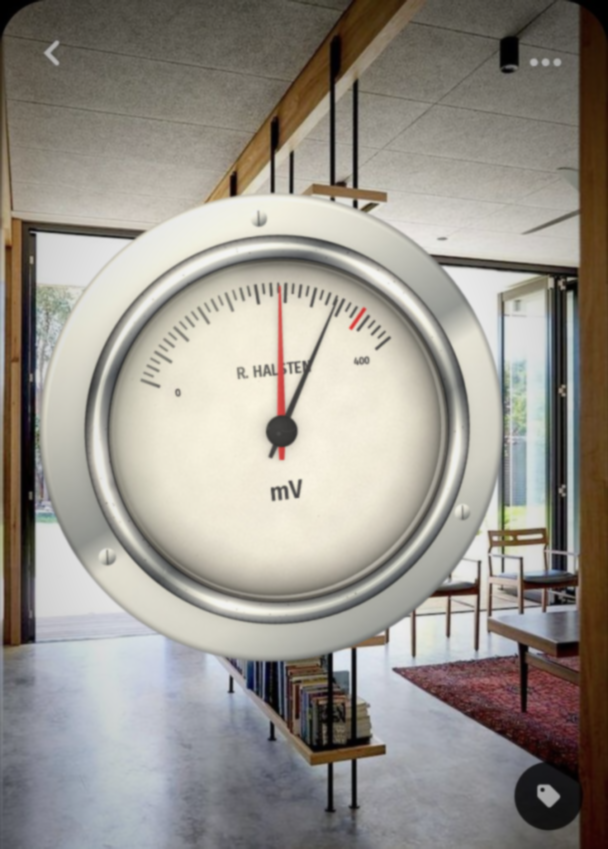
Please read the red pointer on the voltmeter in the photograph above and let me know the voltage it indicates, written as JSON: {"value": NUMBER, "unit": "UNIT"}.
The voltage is {"value": 230, "unit": "mV"}
